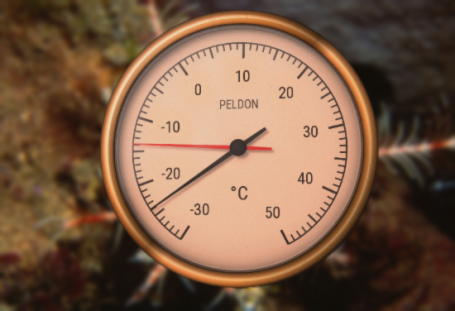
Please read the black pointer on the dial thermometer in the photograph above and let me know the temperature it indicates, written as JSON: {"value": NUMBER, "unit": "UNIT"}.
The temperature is {"value": -24, "unit": "°C"}
